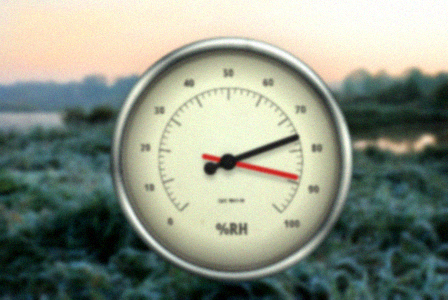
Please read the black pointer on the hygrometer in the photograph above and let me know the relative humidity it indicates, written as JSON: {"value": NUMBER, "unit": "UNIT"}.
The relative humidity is {"value": 76, "unit": "%"}
